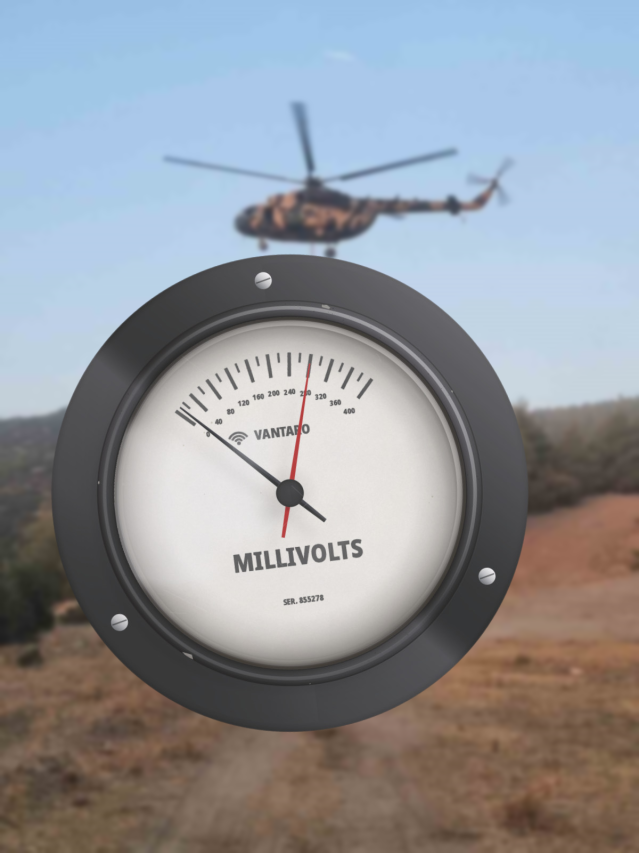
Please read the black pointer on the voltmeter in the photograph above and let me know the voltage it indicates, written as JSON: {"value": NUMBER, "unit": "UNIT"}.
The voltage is {"value": 10, "unit": "mV"}
